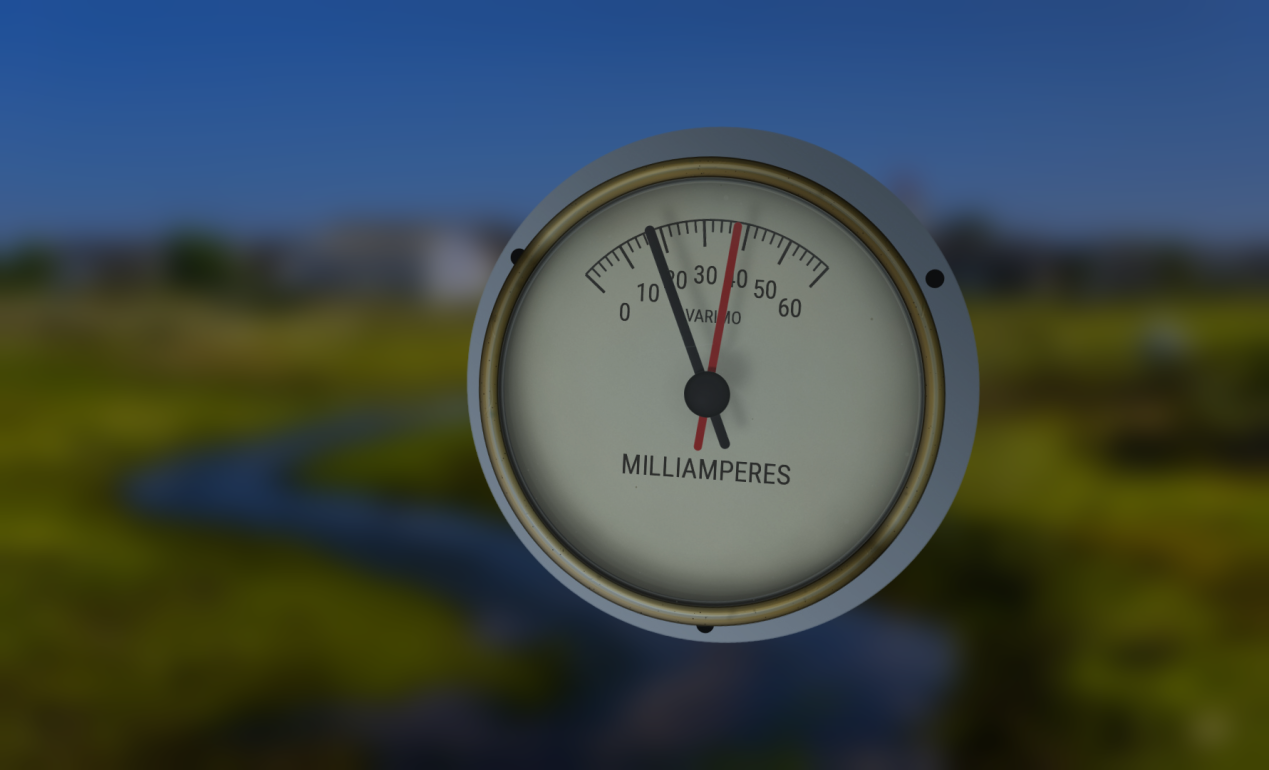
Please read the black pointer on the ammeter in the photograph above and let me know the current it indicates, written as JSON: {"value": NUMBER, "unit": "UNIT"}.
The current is {"value": 18, "unit": "mA"}
